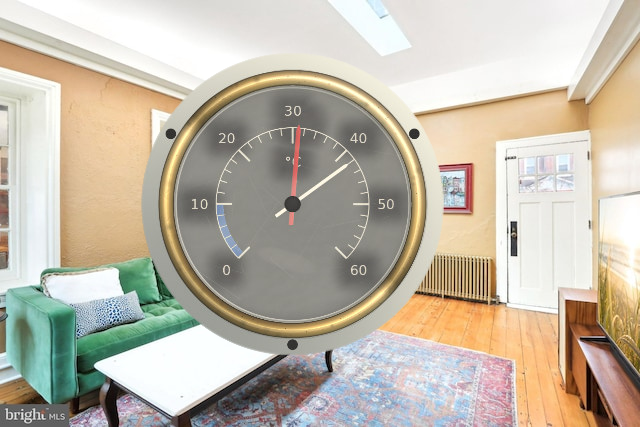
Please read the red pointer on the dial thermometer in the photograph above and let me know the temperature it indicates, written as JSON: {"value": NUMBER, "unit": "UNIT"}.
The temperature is {"value": 31, "unit": "°C"}
